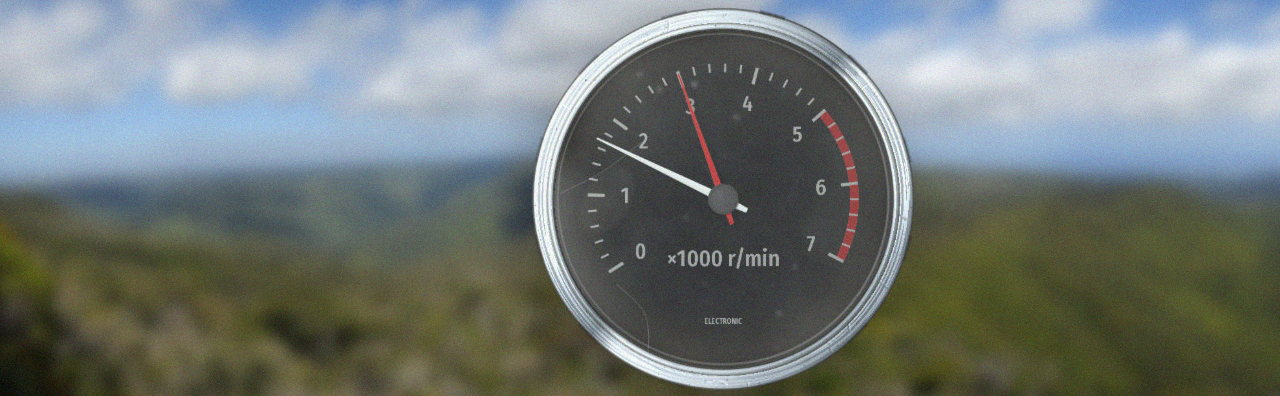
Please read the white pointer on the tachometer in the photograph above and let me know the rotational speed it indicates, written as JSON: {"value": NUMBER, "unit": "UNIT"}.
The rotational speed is {"value": 1700, "unit": "rpm"}
